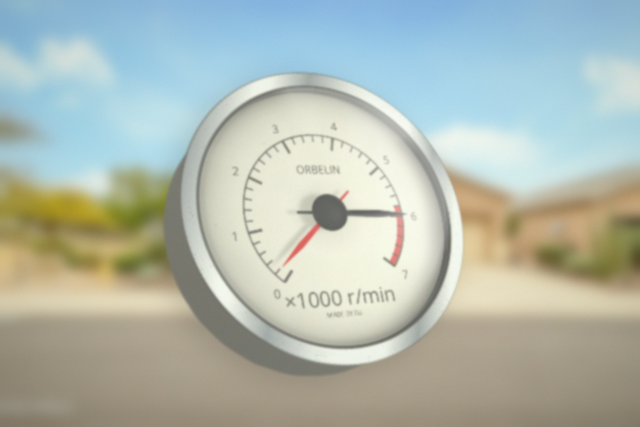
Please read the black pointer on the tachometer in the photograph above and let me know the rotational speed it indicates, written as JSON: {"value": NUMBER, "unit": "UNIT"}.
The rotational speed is {"value": 6000, "unit": "rpm"}
